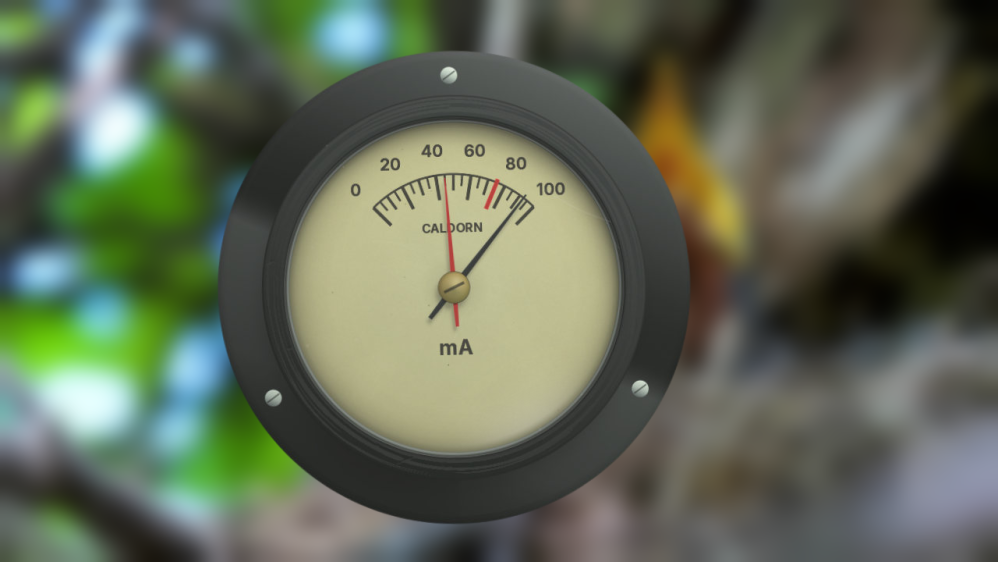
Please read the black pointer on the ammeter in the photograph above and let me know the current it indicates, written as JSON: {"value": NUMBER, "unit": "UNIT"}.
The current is {"value": 92.5, "unit": "mA"}
